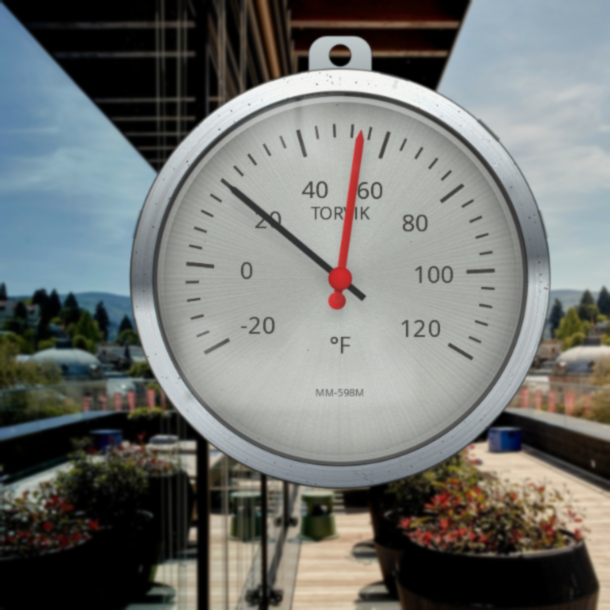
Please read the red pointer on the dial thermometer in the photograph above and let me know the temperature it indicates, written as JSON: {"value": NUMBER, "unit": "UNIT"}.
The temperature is {"value": 54, "unit": "°F"}
